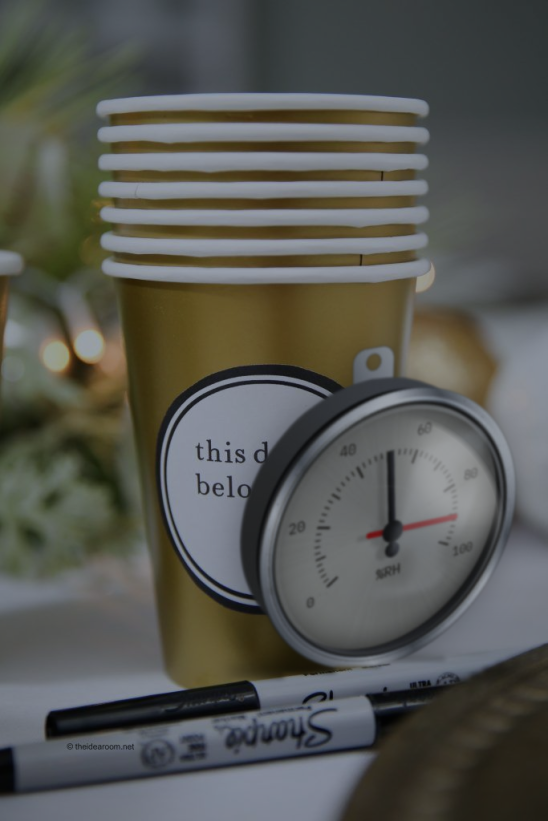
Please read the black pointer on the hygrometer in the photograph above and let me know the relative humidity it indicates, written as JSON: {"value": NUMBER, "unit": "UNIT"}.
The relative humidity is {"value": 50, "unit": "%"}
